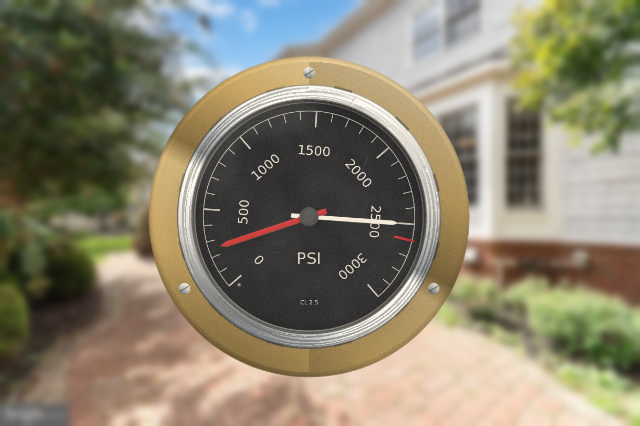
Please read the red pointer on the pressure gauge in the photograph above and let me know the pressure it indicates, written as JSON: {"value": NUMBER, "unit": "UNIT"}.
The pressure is {"value": 250, "unit": "psi"}
